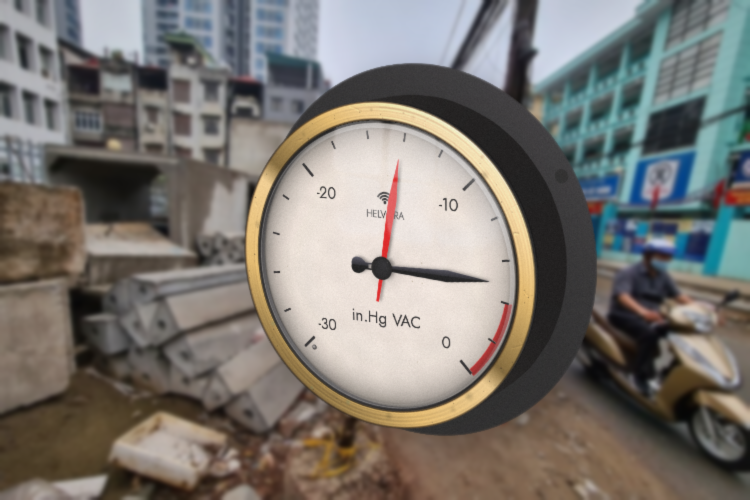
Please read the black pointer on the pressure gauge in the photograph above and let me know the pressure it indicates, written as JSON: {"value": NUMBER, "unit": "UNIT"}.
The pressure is {"value": -5, "unit": "inHg"}
